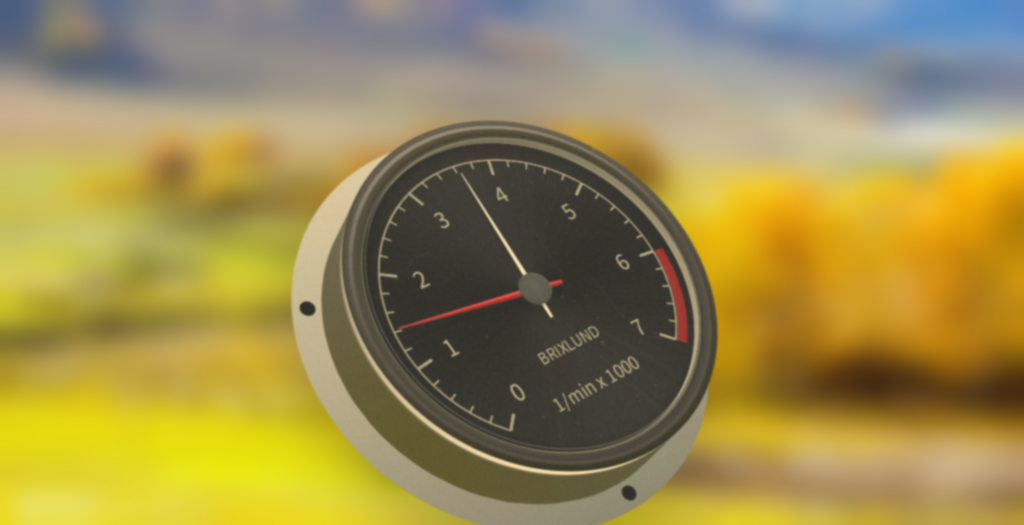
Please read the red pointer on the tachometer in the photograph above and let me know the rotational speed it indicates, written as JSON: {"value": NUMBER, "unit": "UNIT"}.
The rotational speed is {"value": 1400, "unit": "rpm"}
